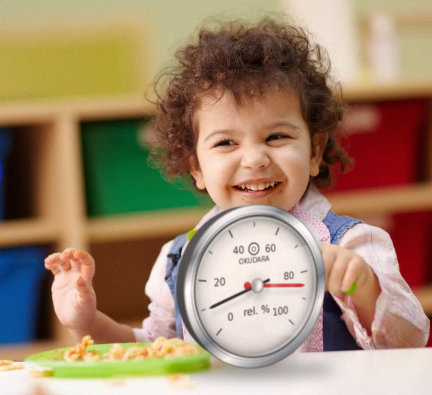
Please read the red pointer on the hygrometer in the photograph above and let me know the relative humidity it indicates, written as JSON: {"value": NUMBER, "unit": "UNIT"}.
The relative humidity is {"value": 85, "unit": "%"}
